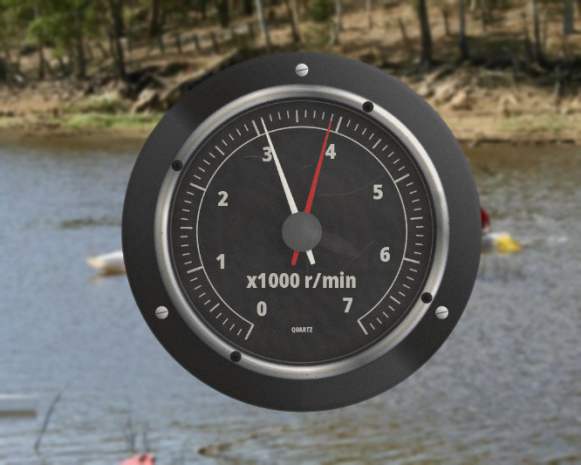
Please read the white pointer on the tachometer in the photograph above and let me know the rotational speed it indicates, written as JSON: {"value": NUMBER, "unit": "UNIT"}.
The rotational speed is {"value": 3100, "unit": "rpm"}
